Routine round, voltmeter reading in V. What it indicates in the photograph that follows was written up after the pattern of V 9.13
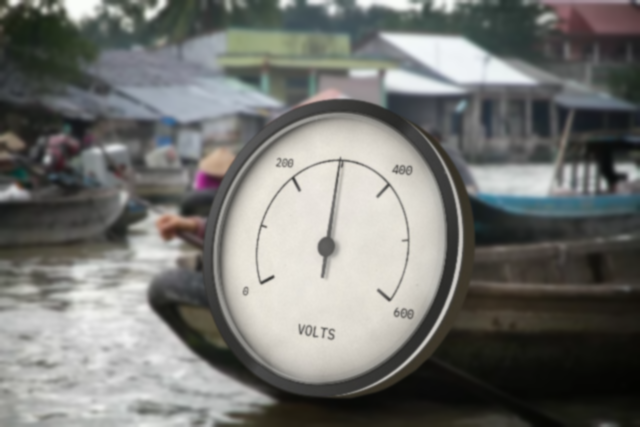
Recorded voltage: V 300
